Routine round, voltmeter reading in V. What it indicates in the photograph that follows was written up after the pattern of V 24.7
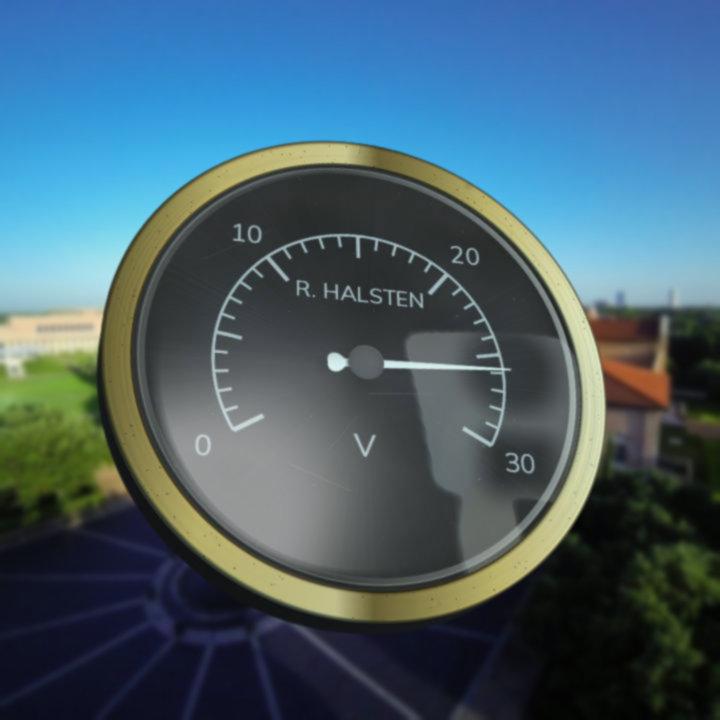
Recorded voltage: V 26
